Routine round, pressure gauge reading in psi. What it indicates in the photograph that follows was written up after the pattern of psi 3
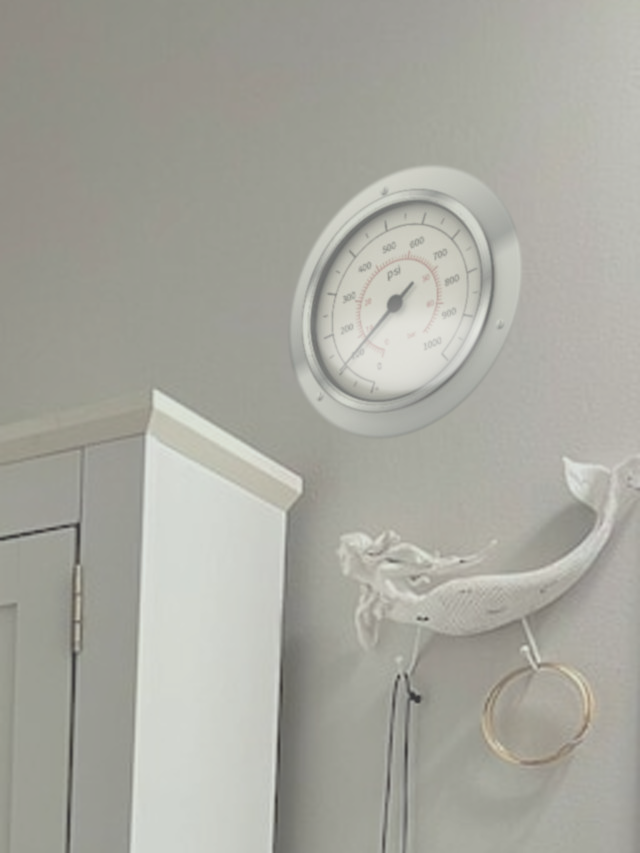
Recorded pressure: psi 100
